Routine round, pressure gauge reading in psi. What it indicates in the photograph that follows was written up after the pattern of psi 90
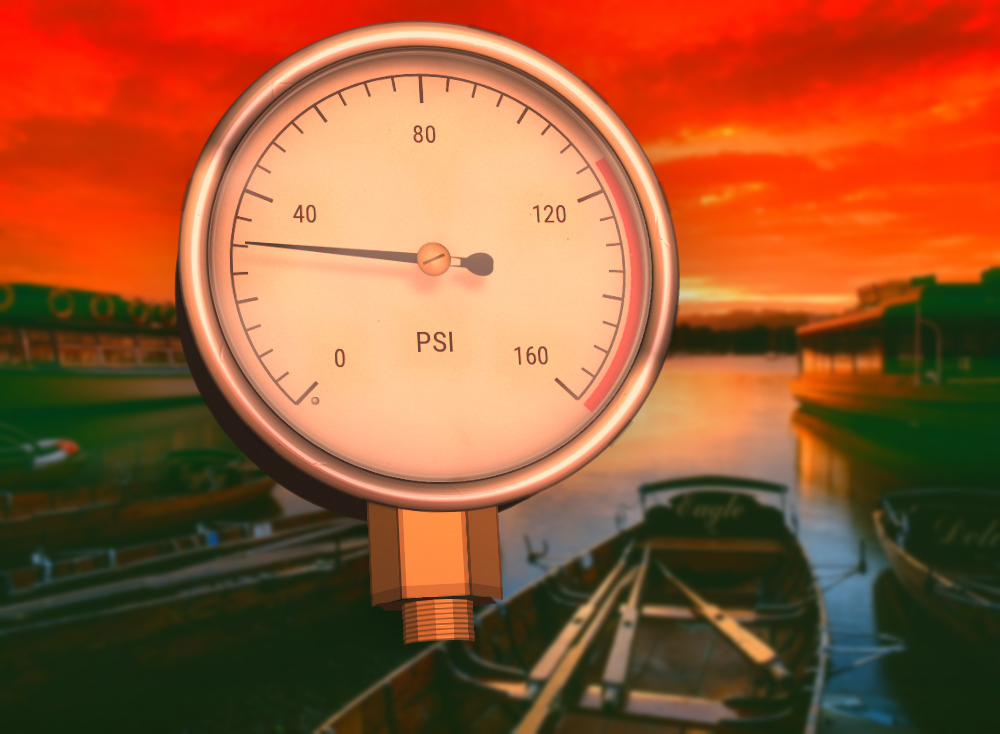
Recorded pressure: psi 30
